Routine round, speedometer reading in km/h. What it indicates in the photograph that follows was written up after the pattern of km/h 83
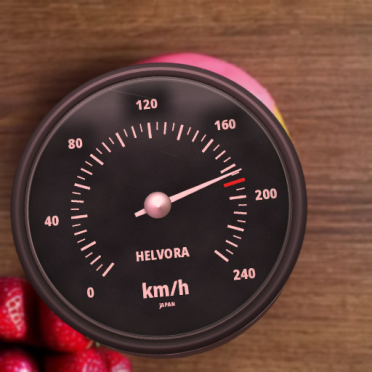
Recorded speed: km/h 185
